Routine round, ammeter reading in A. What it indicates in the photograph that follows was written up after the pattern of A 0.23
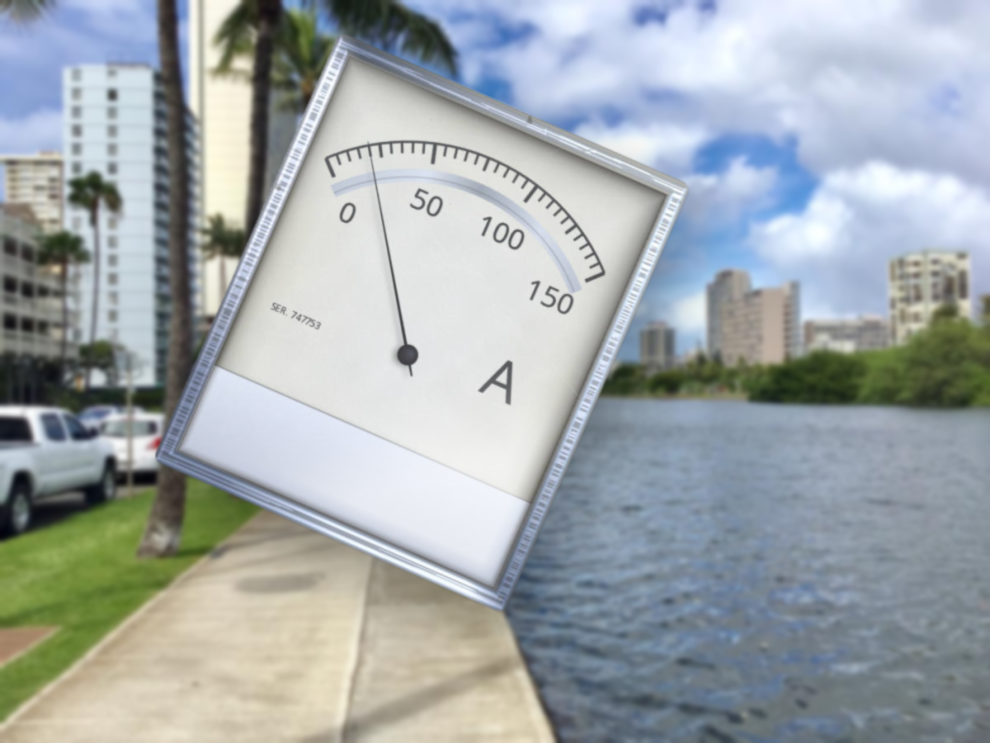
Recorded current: A 20
